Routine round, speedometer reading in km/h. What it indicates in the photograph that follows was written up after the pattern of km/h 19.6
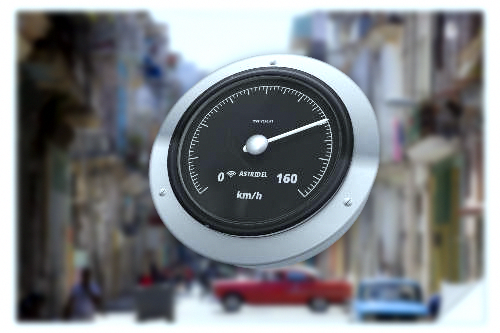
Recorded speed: km/h 120
